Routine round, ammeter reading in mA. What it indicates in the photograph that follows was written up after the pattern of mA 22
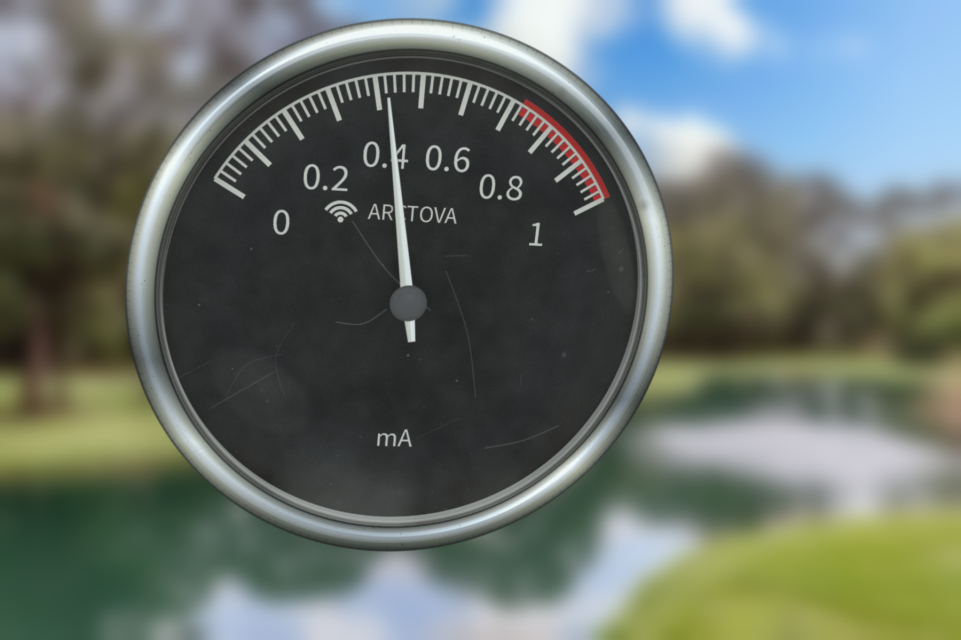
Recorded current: mA 0.42
